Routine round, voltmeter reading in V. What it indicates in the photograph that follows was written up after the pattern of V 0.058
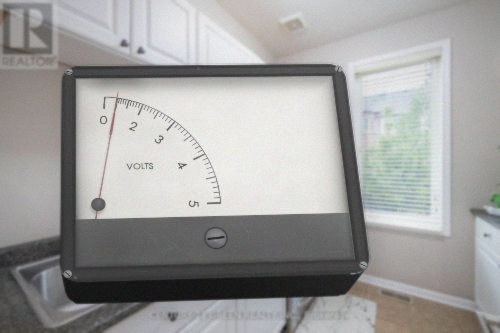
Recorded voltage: V 1
